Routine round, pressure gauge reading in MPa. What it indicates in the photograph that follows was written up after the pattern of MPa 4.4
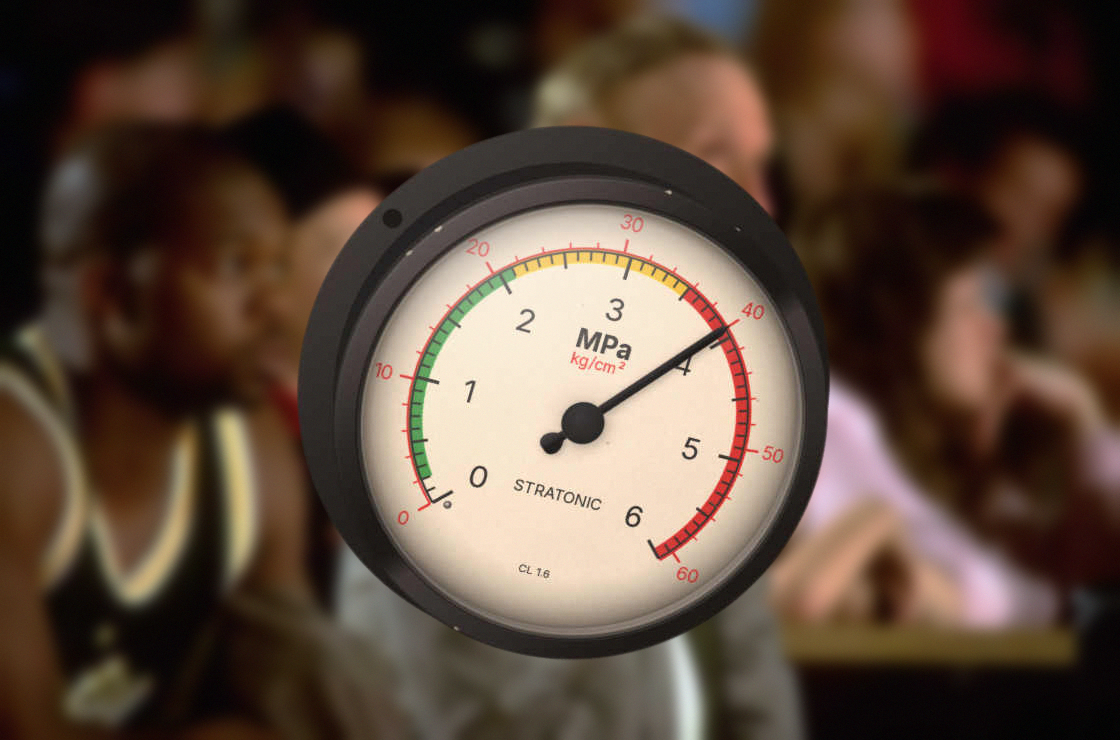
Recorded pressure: MPa 3.9
